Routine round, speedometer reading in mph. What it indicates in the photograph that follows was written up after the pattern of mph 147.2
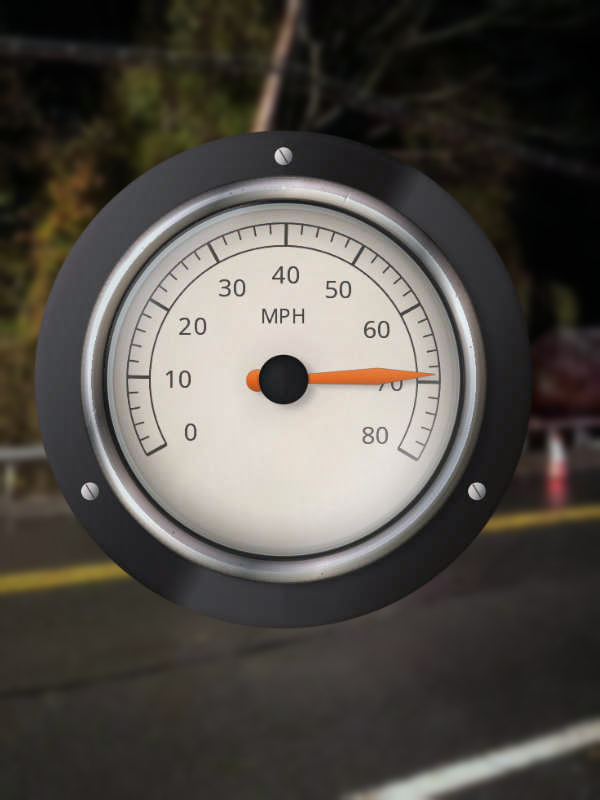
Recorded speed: mph 69
